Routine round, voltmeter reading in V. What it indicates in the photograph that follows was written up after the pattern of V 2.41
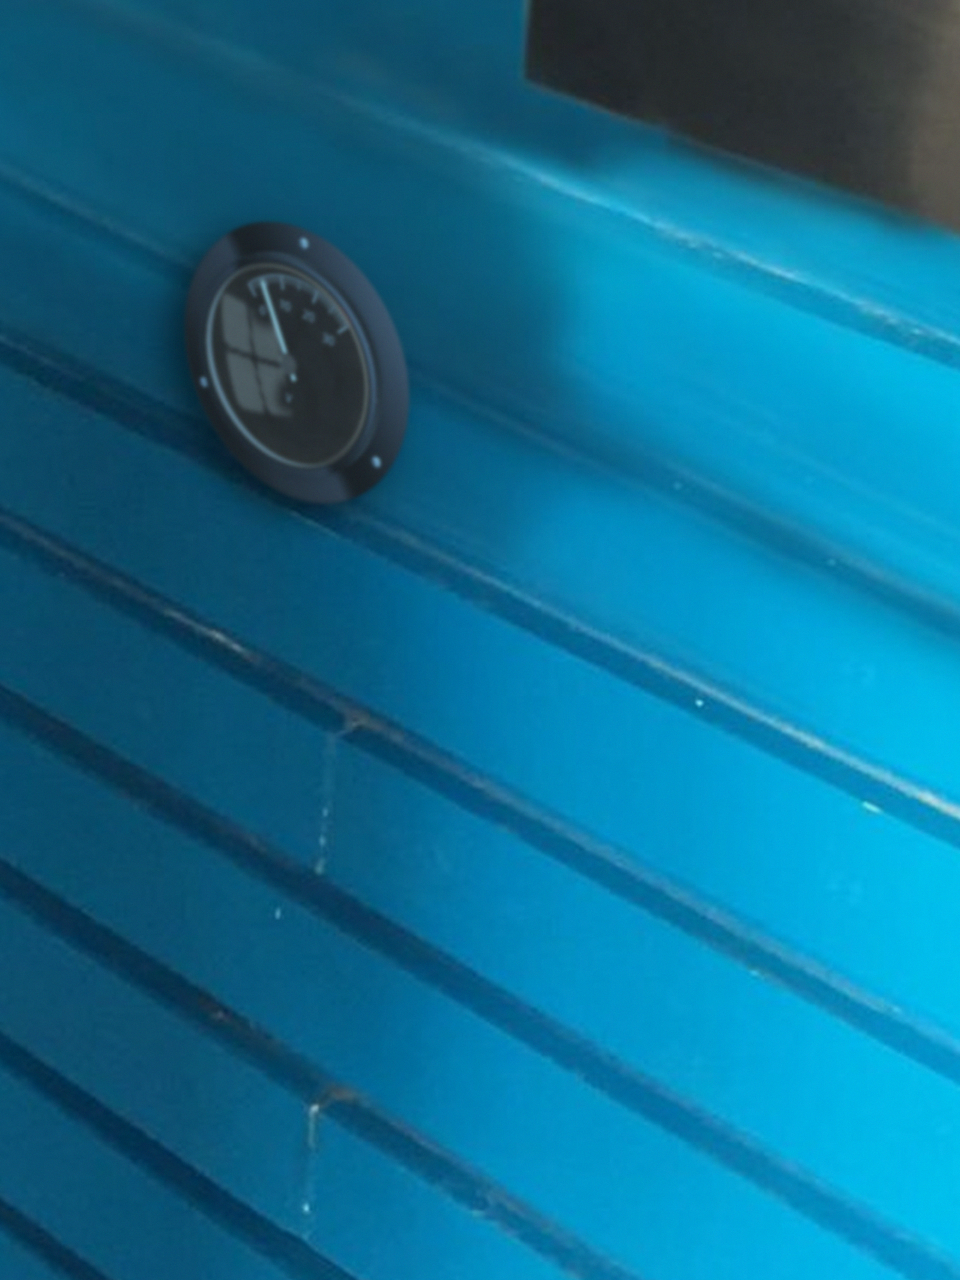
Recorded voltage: V 5
